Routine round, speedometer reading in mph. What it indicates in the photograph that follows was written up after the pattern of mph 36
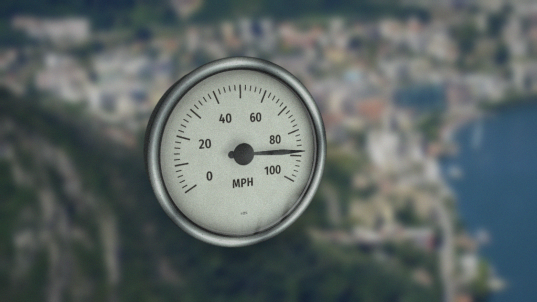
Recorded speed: mph 88
